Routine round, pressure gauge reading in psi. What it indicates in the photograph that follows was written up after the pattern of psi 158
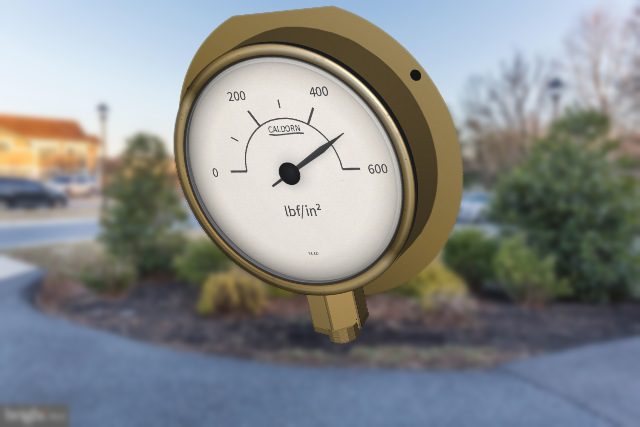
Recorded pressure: psi 500
